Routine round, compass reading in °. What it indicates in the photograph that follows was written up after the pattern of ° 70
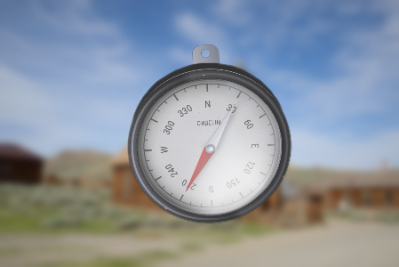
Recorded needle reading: ° 210
